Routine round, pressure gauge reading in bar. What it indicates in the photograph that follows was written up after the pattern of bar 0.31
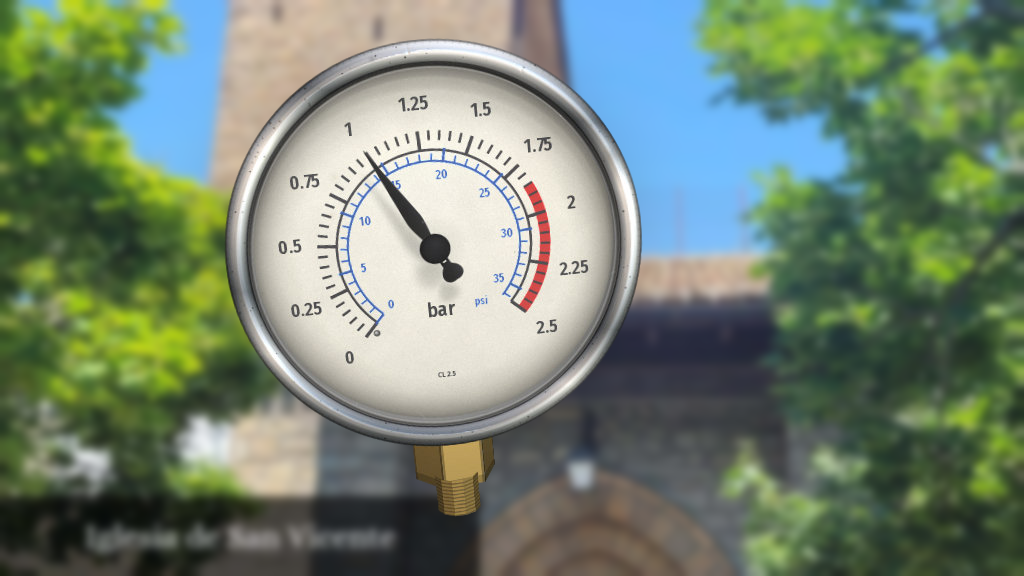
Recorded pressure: bar 1
